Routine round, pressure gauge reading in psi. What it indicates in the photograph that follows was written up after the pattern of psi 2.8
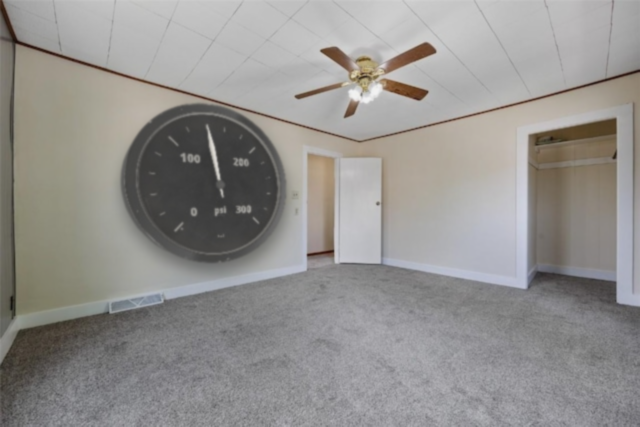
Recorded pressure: psi 140
